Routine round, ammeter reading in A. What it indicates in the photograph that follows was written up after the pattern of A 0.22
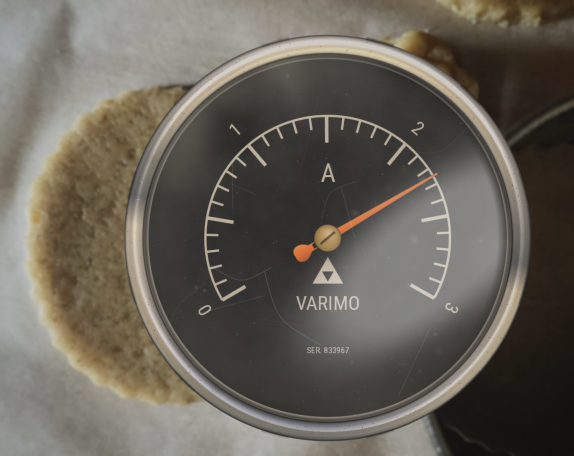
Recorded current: A 2.25
